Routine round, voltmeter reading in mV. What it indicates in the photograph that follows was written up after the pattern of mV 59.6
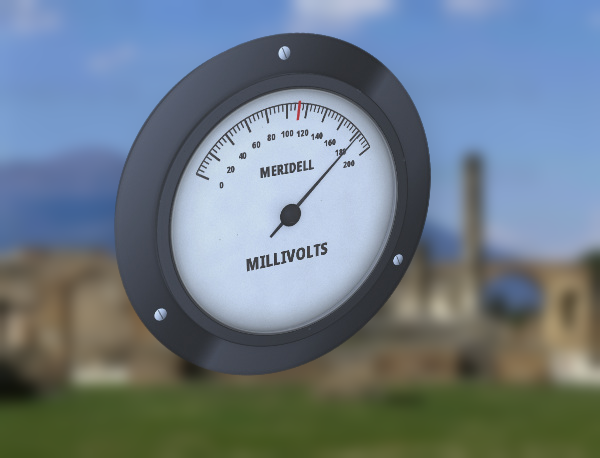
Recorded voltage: mV 180
